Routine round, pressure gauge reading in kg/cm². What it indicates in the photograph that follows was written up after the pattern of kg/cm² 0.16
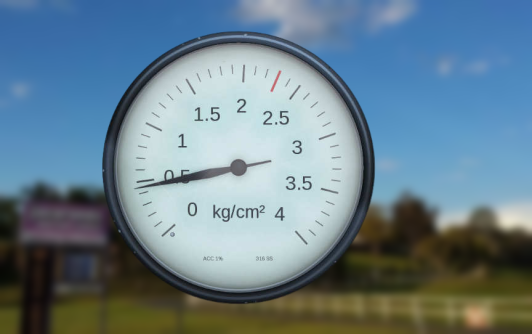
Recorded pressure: kg/cm² 0.45
